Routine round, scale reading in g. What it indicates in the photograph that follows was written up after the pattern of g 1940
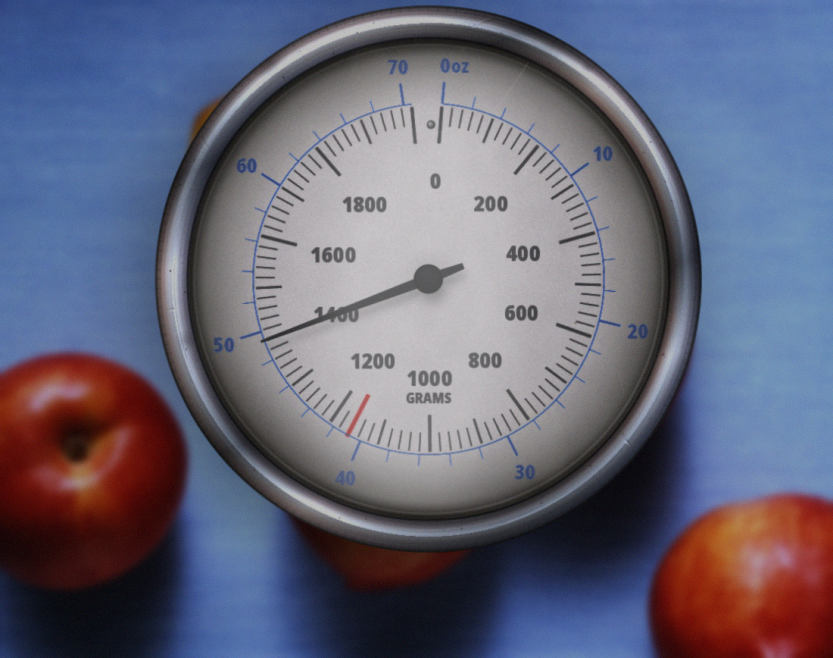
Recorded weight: g 1400
